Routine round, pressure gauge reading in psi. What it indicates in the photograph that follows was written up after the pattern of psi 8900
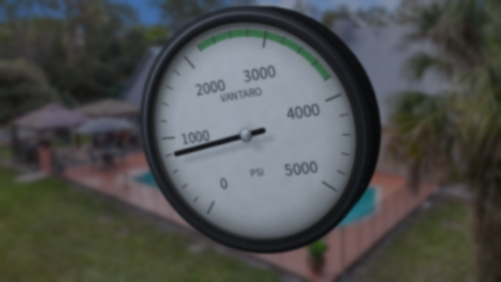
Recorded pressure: psi 800
